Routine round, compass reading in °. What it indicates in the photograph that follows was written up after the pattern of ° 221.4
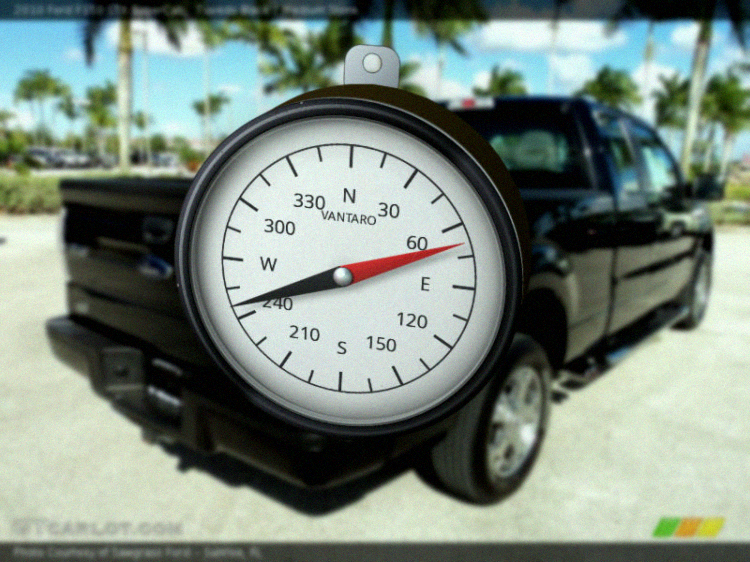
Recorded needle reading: ° 67.5
